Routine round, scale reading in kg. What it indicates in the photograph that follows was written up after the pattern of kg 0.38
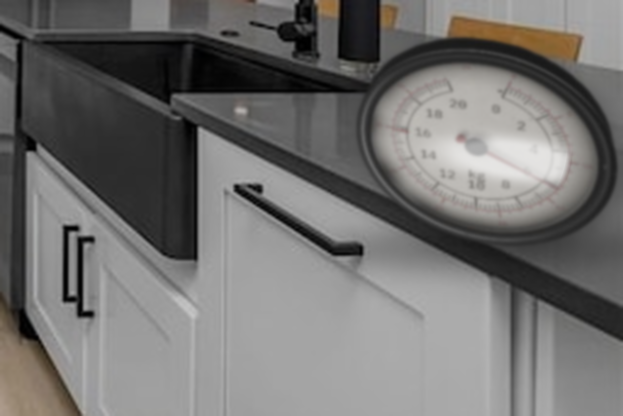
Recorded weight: kg 6
